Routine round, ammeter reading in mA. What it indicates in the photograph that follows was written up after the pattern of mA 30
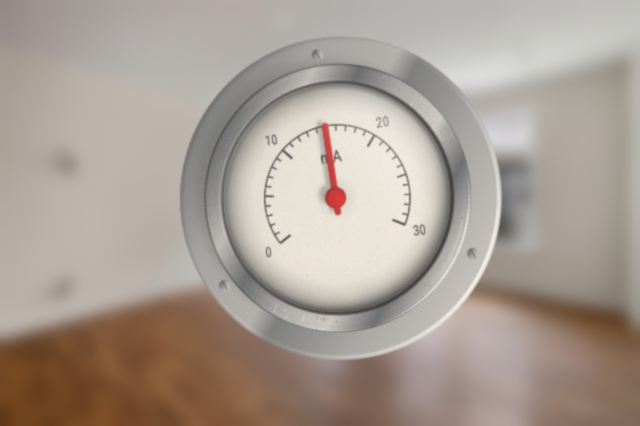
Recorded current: mA 15
